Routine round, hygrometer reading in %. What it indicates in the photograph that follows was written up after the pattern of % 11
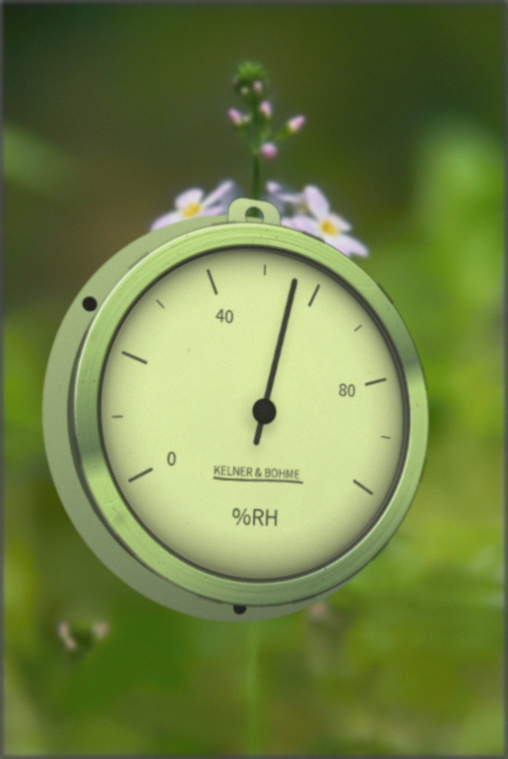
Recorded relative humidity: % 55
